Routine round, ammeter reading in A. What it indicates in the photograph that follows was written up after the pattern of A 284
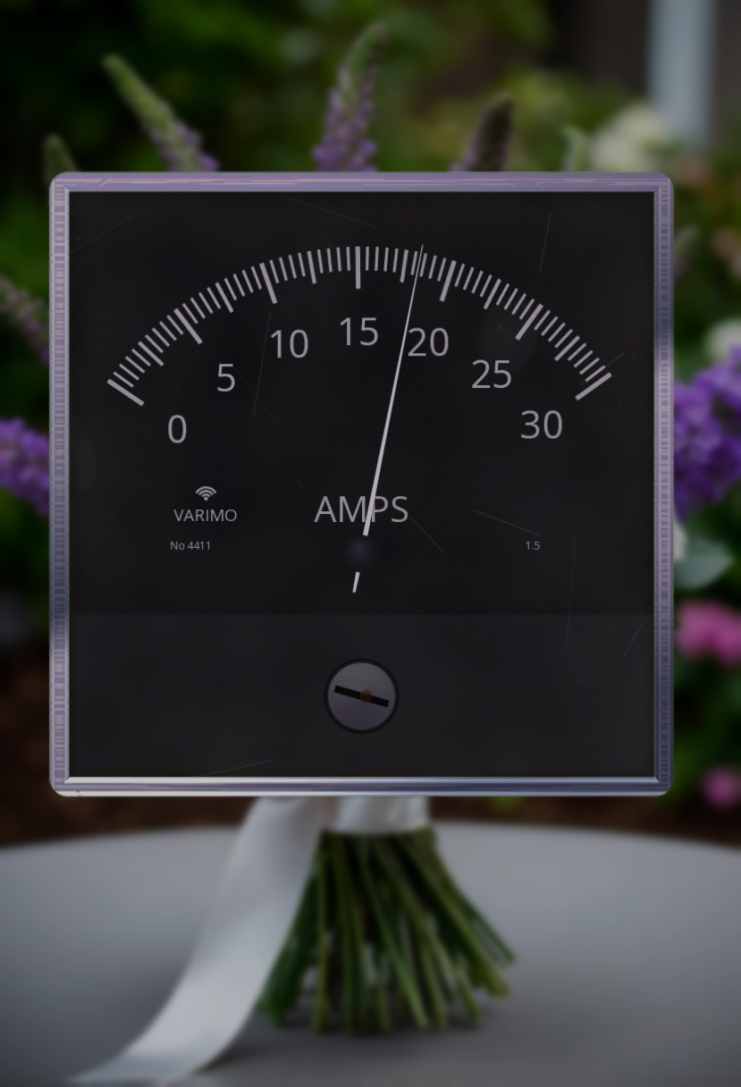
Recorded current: A 18.25
